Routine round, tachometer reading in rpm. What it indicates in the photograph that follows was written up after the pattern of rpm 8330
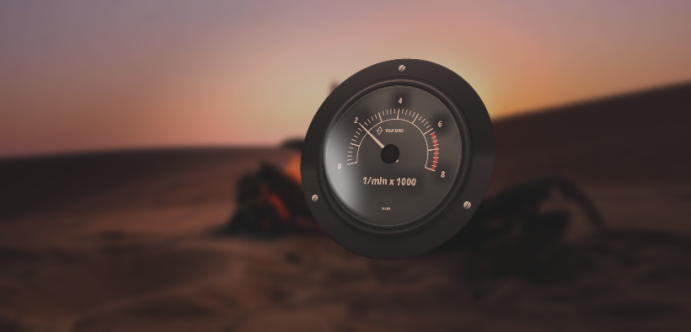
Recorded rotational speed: rpm 2000
